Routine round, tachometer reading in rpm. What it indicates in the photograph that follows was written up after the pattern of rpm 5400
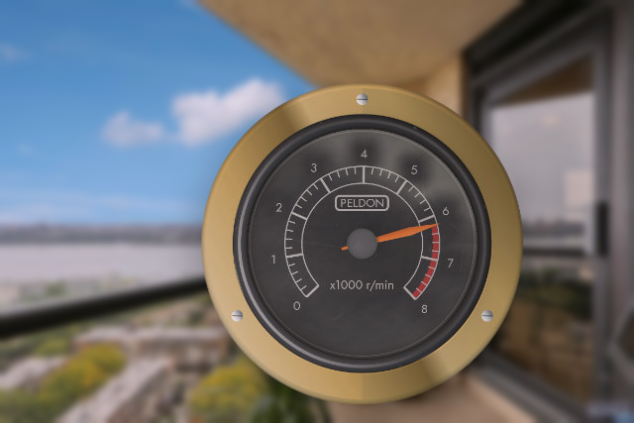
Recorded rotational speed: rpm 6200
